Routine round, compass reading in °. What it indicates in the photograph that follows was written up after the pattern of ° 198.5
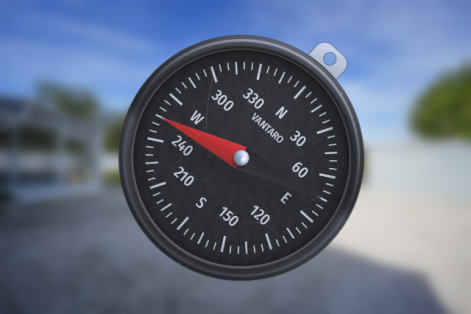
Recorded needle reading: ° 255
